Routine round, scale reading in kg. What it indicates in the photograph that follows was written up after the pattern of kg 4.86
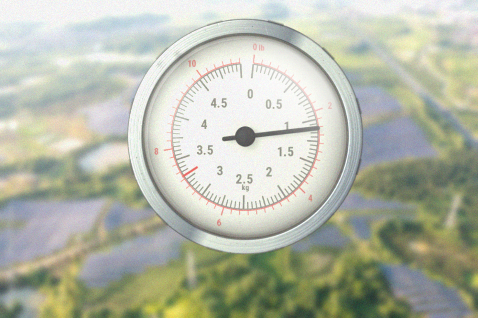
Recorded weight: kg 1.1
